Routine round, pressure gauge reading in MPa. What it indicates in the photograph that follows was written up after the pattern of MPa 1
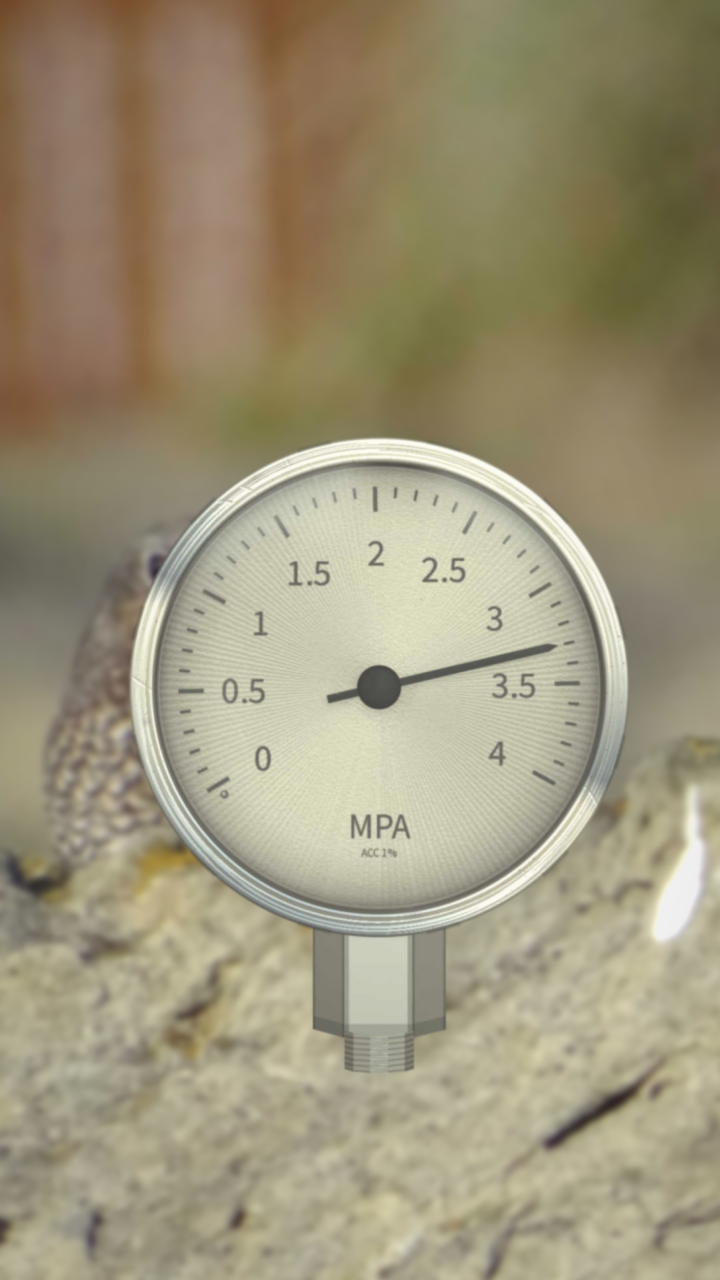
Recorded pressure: MPa 3.3
